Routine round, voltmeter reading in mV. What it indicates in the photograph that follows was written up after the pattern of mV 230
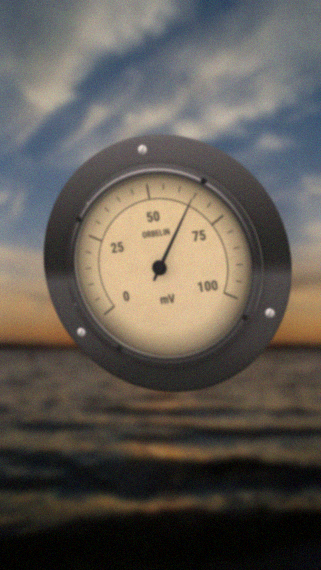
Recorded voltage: mV 65
